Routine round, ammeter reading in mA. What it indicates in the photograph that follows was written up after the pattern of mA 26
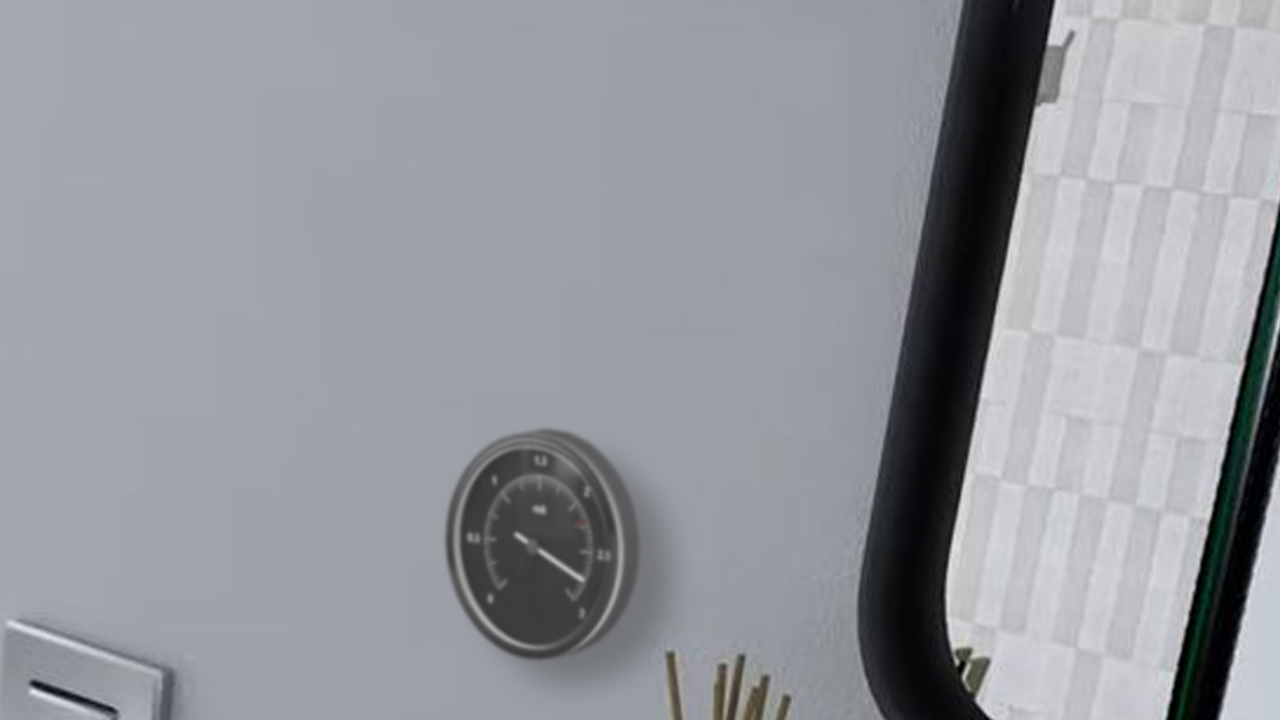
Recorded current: mA 2.75
